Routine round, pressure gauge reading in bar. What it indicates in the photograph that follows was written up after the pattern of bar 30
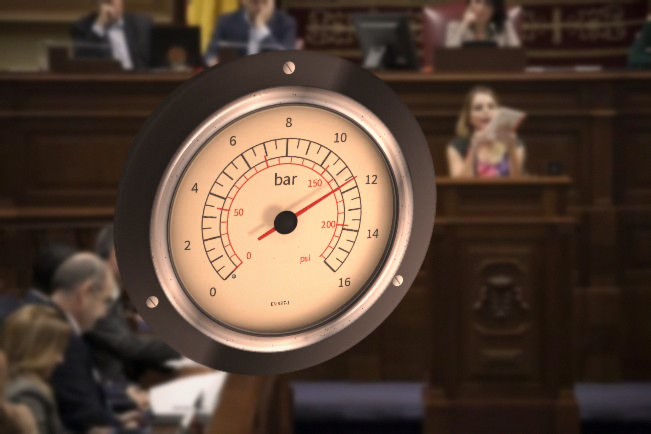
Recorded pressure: bar 11.5
